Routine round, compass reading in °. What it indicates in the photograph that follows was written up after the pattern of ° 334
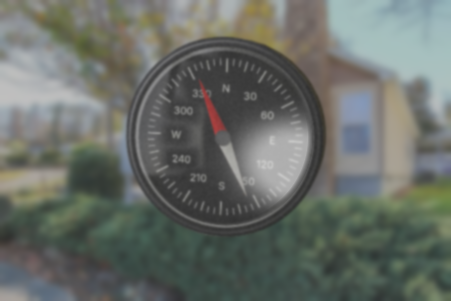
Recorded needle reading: ° 335
